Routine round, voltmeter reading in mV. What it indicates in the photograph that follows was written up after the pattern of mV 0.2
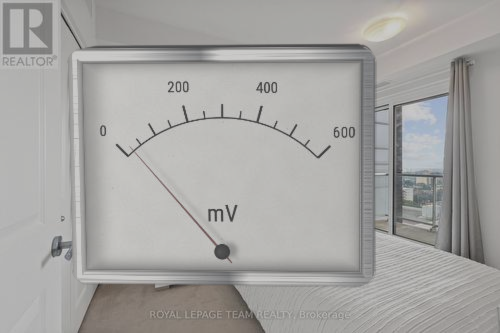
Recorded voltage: mV 25
